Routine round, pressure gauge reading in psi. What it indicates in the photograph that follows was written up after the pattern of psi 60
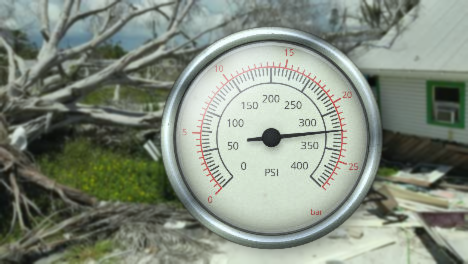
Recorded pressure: psi 325
